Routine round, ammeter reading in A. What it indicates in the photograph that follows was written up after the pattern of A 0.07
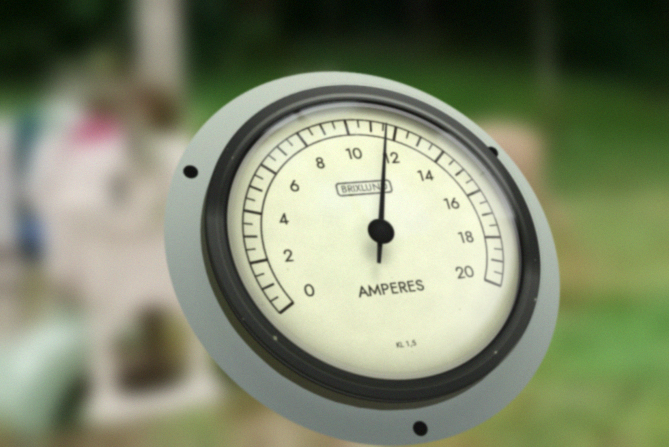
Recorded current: A 11.5
